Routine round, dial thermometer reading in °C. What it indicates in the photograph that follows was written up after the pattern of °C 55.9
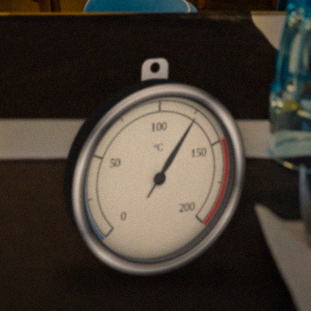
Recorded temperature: °C 125
